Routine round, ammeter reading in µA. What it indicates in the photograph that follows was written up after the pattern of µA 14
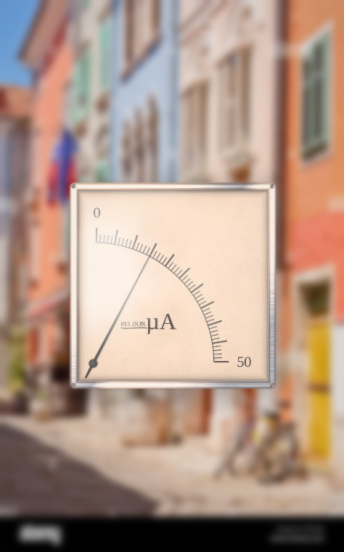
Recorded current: µA 15
